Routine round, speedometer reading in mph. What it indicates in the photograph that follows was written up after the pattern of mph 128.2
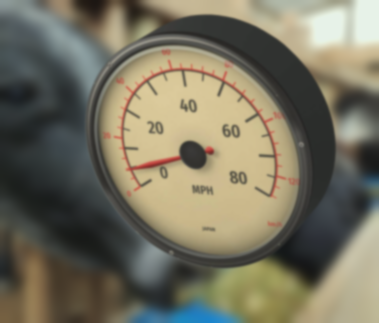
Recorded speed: mph 5
